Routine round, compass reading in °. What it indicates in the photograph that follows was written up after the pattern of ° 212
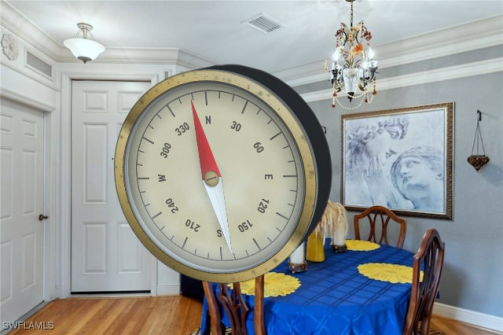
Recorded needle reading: ° 350
